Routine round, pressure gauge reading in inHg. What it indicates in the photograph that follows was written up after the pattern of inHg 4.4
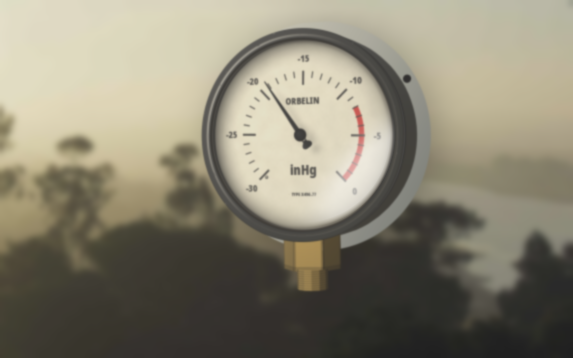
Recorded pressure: inHg -19
